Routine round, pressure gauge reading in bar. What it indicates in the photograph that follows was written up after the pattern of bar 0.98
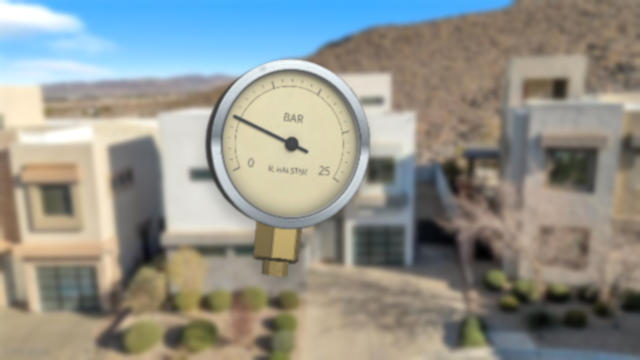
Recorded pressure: bar 5
